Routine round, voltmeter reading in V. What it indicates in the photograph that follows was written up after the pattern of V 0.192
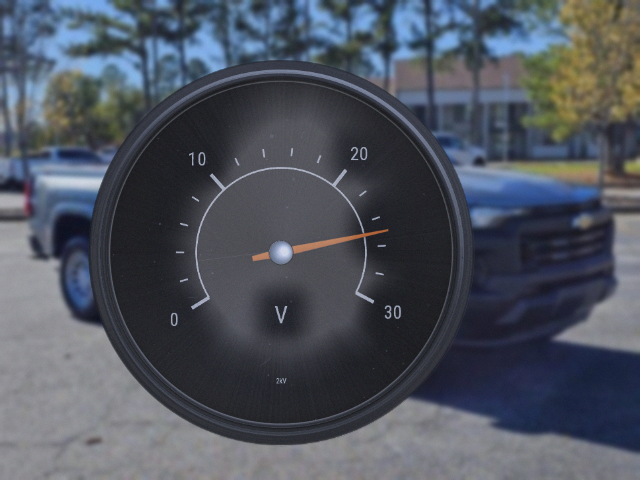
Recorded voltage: V 25
